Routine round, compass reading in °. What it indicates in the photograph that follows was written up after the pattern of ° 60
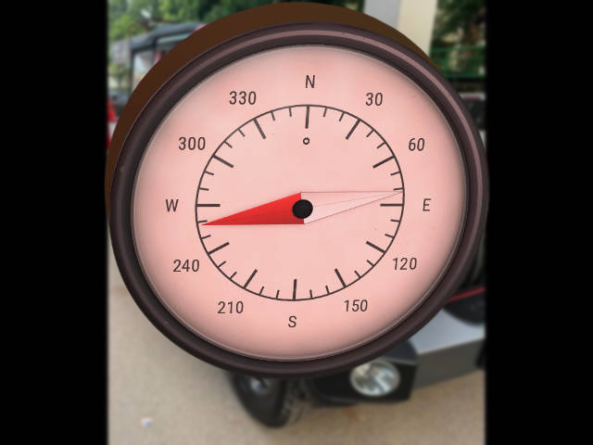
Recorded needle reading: ° 260
